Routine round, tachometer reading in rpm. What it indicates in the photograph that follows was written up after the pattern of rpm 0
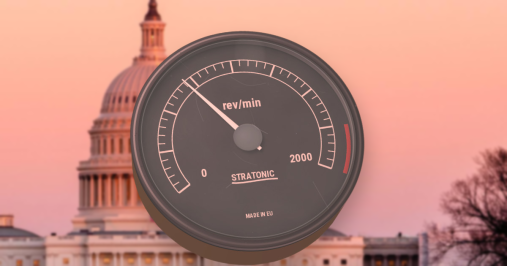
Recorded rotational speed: rpm 700
